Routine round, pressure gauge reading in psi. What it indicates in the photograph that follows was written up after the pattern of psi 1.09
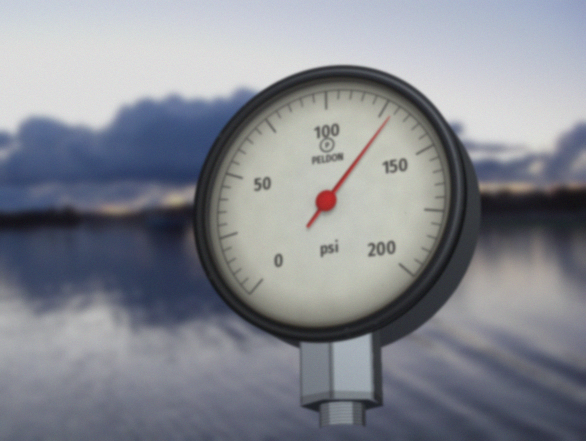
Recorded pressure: psi 130
